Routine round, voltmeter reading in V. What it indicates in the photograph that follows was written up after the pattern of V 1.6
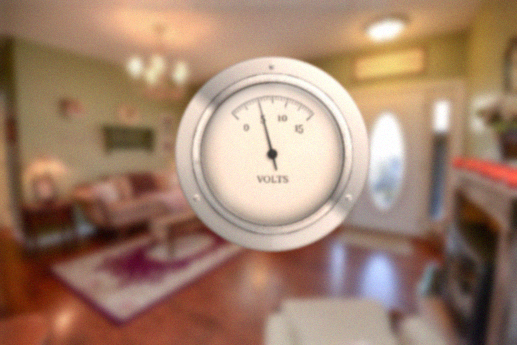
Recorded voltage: V 5
